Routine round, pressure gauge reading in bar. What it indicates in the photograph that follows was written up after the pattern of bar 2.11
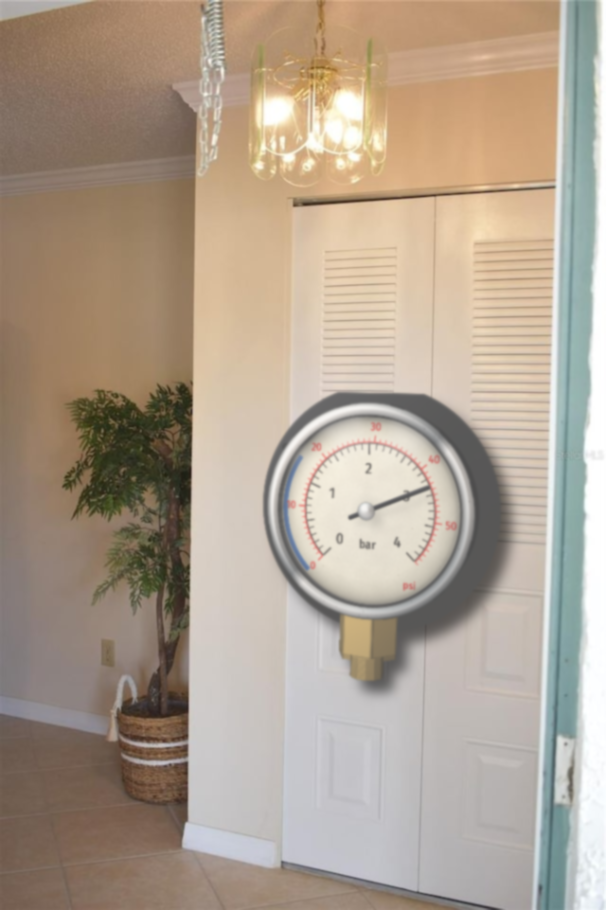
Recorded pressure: bar 3
